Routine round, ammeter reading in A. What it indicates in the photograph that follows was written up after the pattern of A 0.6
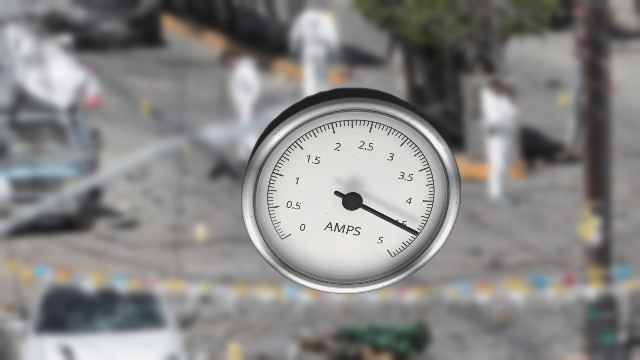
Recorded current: A 4.5
